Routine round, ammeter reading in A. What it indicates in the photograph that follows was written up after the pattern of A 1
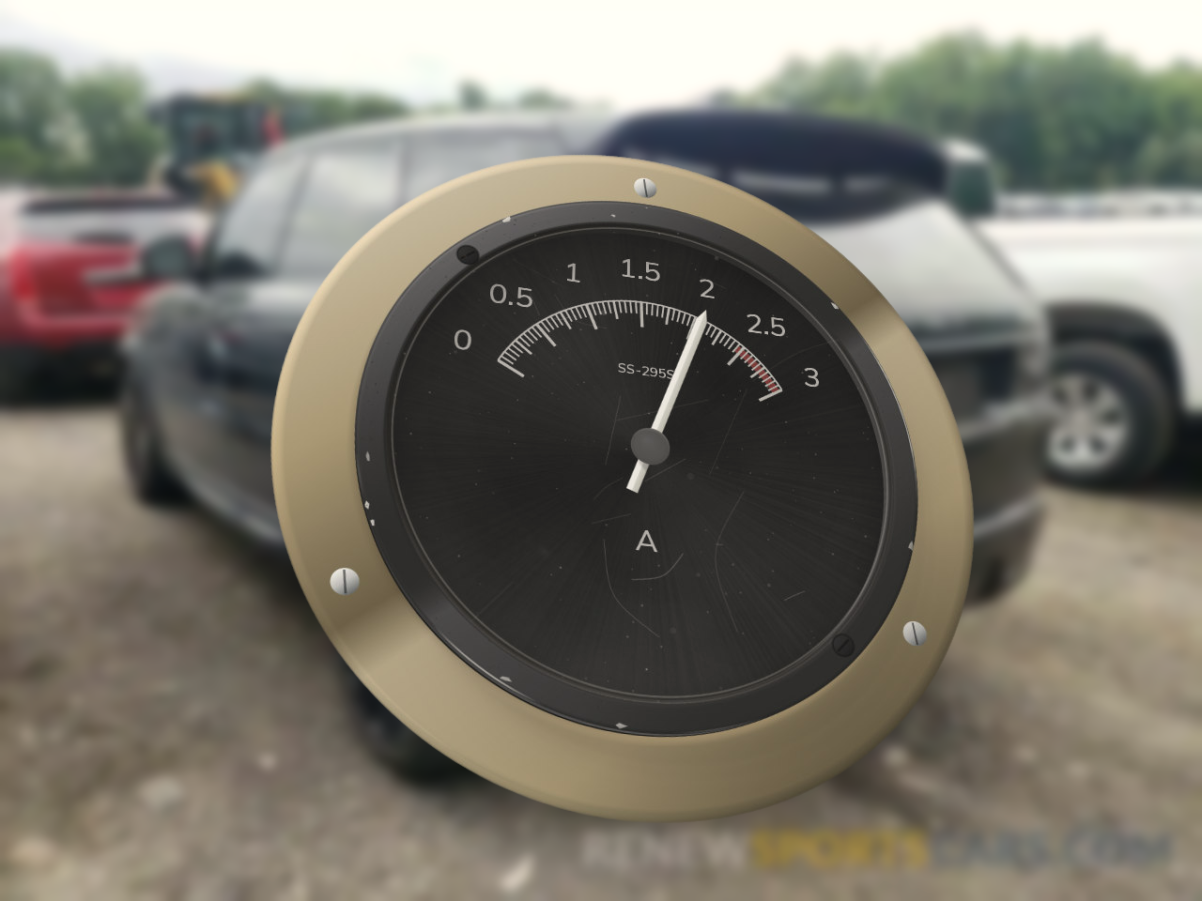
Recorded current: A 2.05
